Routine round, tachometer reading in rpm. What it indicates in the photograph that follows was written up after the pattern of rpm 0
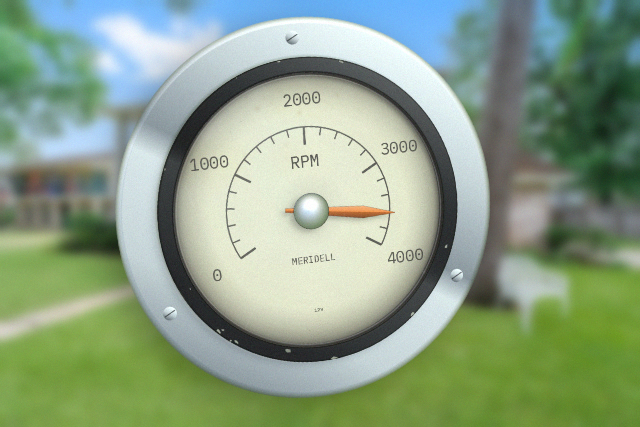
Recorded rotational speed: rpm 3600
